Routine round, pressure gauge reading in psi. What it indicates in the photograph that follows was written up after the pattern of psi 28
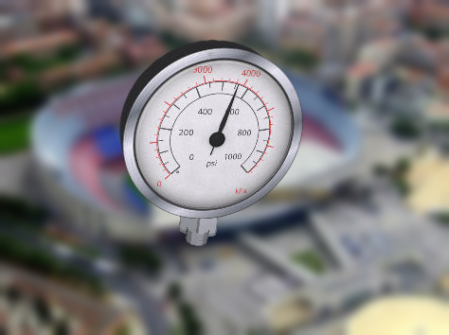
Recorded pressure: psi 550
